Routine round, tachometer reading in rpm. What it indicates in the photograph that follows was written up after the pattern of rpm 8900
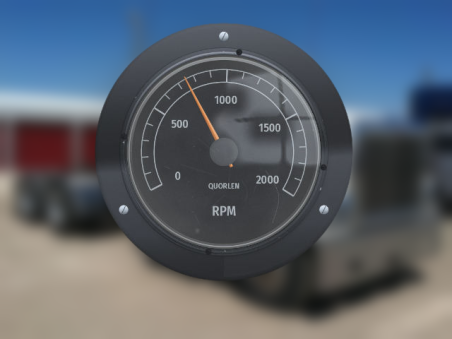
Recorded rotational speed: rpm 750
